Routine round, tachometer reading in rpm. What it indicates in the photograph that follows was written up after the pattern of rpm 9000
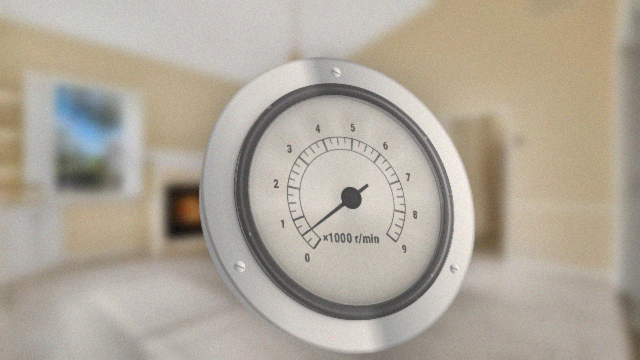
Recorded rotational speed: rpm 500
